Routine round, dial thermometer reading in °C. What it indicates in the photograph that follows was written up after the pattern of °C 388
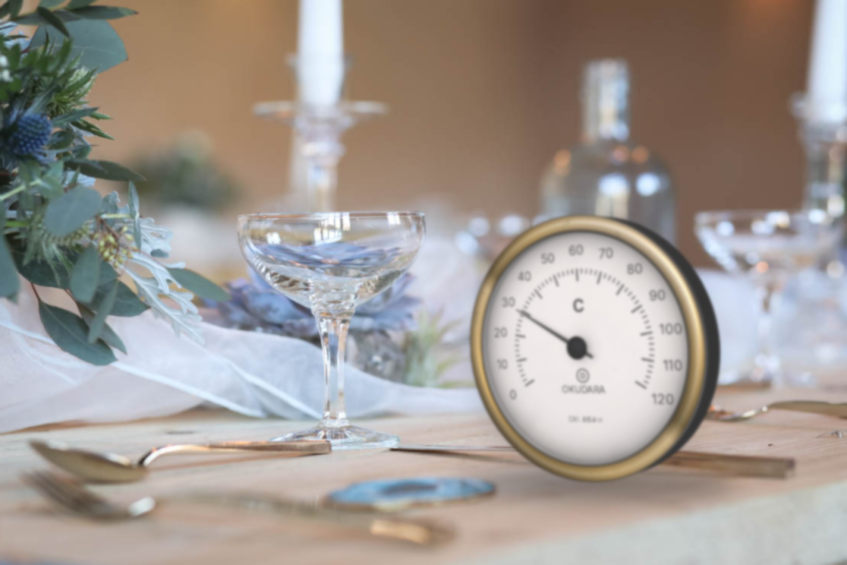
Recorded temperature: °C 30
